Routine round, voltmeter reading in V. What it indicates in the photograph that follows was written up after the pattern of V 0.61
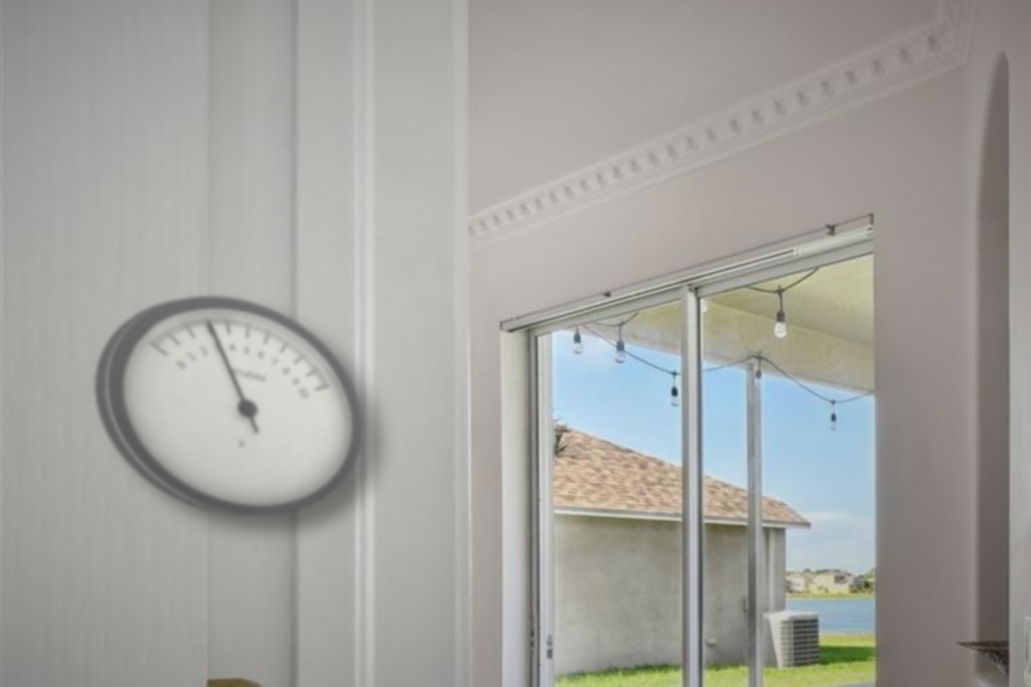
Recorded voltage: V 3
